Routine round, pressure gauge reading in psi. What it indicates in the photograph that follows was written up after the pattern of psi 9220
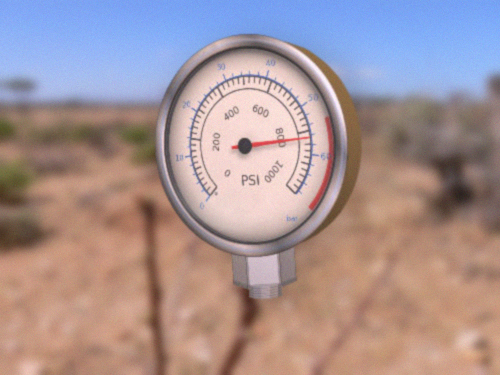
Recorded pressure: psi 820
